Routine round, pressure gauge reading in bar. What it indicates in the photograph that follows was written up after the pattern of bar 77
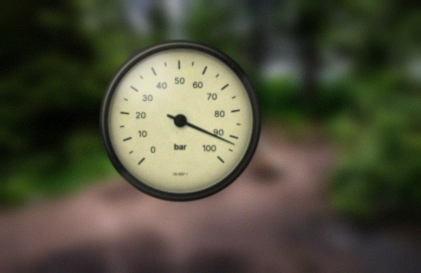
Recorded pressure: bar 92.5
